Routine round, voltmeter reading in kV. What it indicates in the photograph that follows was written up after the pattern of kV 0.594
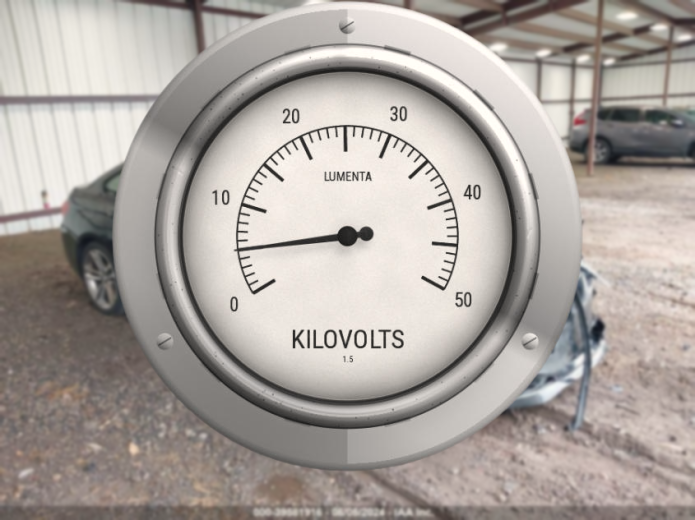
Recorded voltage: kV 5
